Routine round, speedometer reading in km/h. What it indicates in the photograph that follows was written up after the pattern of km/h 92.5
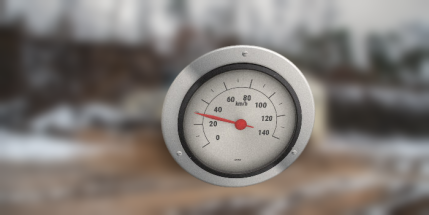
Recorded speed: km/h 30
